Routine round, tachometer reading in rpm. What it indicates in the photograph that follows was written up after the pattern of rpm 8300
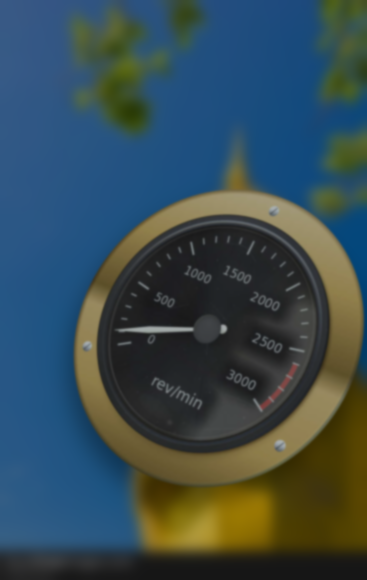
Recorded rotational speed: rpm 100
